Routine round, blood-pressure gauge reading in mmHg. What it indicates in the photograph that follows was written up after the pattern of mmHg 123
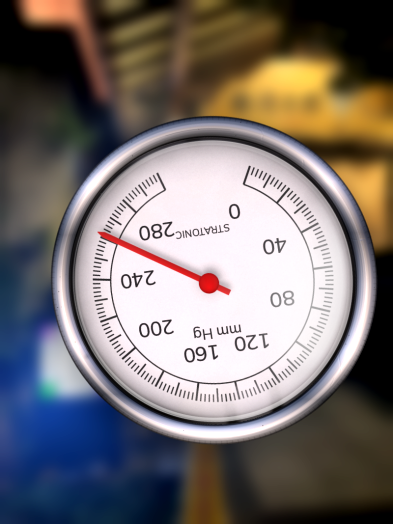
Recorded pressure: mmHg 262
